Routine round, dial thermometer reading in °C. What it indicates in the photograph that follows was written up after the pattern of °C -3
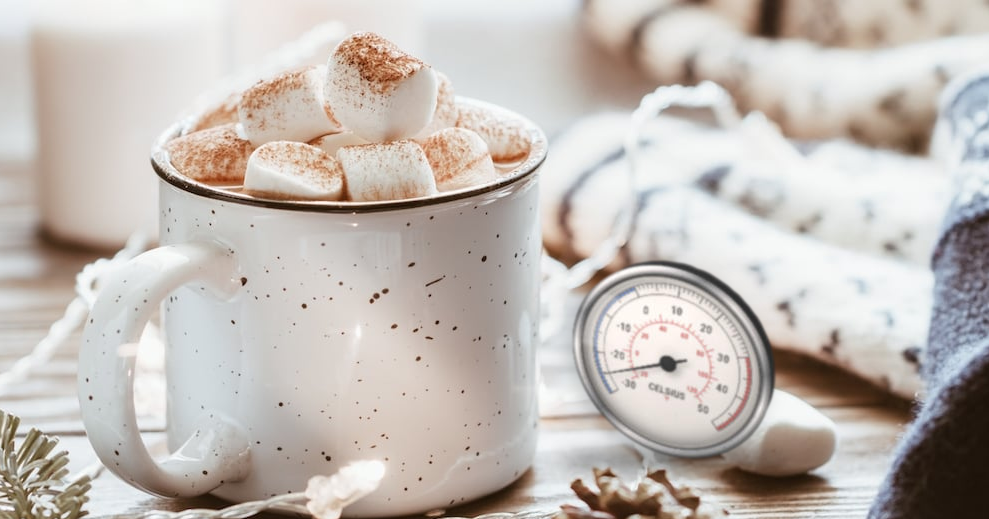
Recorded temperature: °C -25
